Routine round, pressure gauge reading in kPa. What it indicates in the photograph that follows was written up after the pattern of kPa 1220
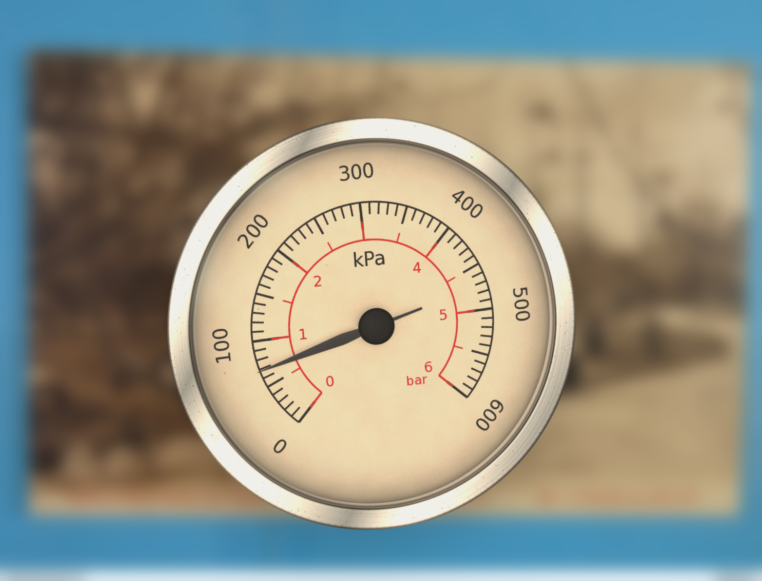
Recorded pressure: kPa 70
